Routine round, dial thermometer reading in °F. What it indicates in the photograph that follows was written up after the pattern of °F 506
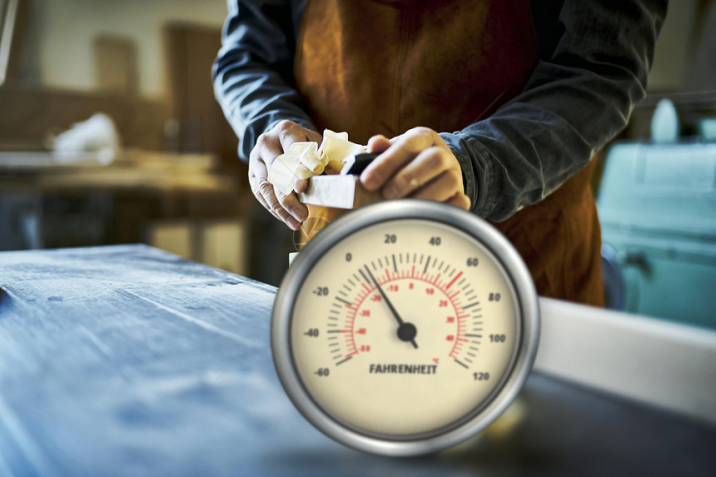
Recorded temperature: °F 4
